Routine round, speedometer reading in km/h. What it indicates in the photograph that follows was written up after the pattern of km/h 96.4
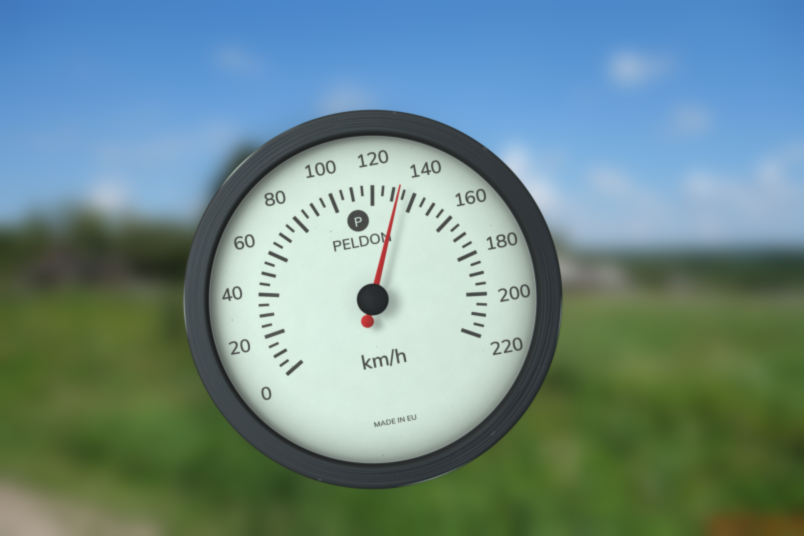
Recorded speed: km/h 132.5
